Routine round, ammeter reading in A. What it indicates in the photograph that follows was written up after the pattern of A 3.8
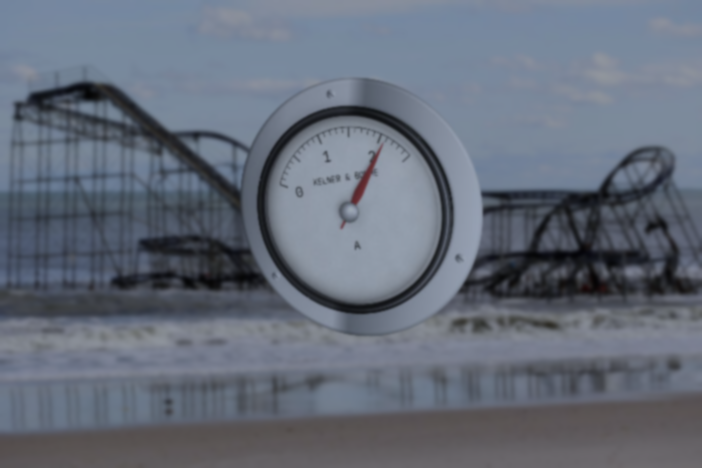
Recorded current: A 2.1
